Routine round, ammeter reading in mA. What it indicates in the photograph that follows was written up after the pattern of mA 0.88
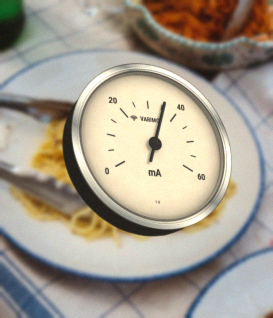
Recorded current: mA 35
